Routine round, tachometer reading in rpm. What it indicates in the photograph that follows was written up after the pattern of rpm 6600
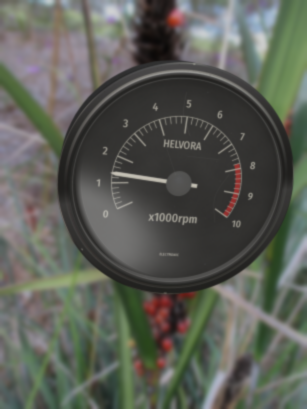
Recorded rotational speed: rpm 1400
